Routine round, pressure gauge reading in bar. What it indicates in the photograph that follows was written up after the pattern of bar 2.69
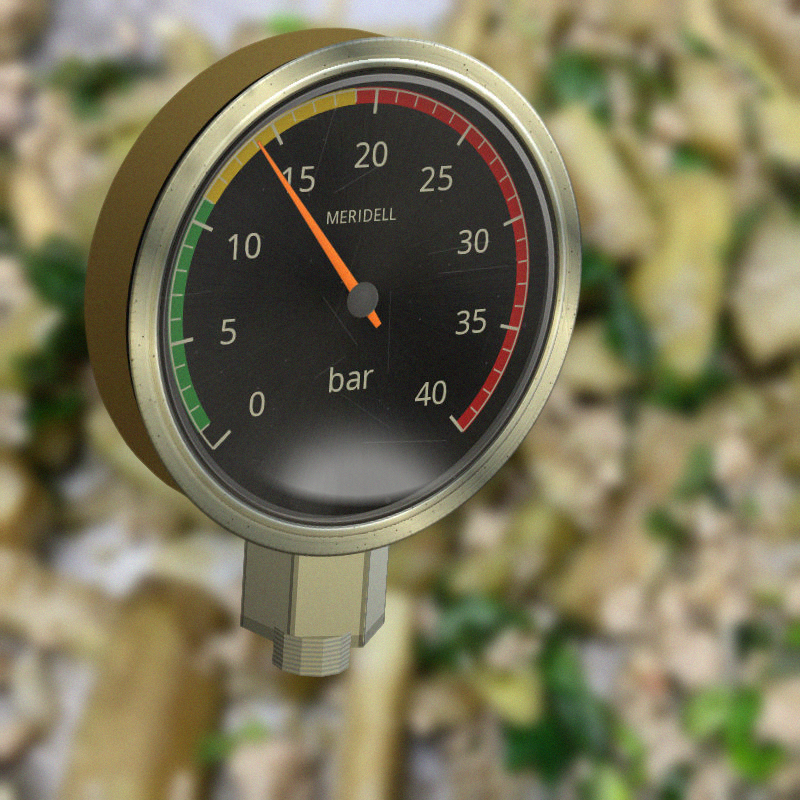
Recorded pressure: bar 14
